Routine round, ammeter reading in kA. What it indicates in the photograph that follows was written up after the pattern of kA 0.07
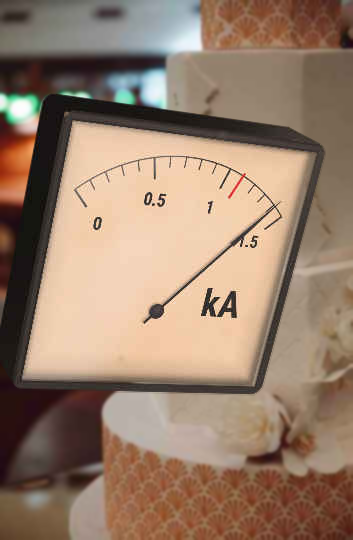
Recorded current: kA 1.4
